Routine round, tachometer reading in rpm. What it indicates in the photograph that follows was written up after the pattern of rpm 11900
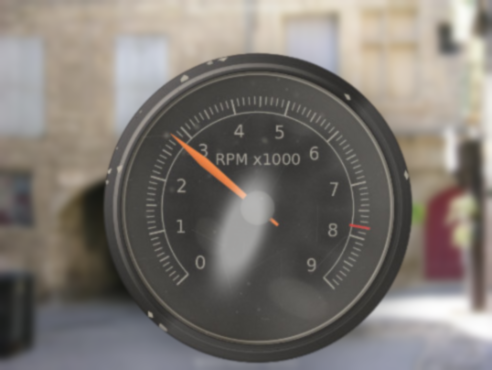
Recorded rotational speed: rpm 2800
